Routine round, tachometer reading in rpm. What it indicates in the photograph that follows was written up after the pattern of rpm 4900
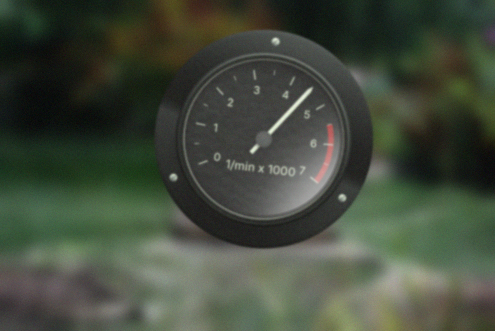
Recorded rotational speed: rpm 4500
